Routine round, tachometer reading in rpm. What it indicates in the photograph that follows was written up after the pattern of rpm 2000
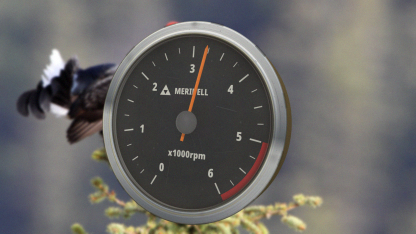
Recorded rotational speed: rpm 3250
